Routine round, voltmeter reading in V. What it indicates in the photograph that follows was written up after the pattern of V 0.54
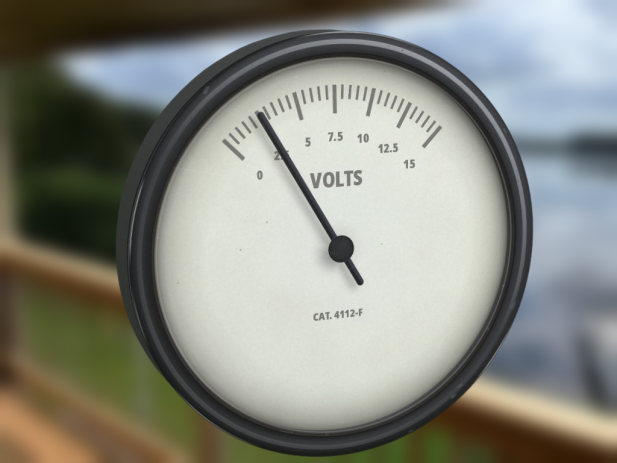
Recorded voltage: V 2.5
